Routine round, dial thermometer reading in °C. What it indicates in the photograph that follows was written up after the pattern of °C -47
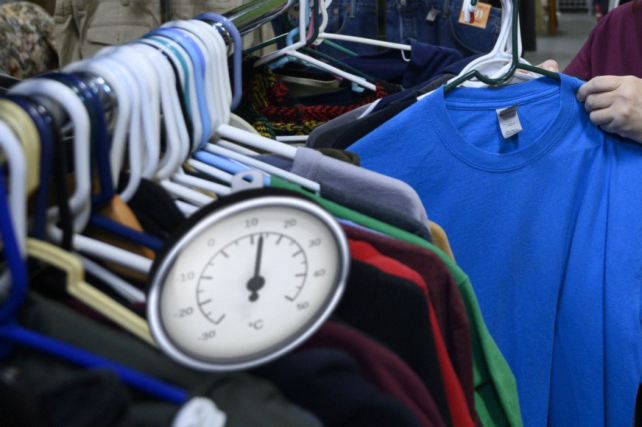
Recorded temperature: °C 12.5
